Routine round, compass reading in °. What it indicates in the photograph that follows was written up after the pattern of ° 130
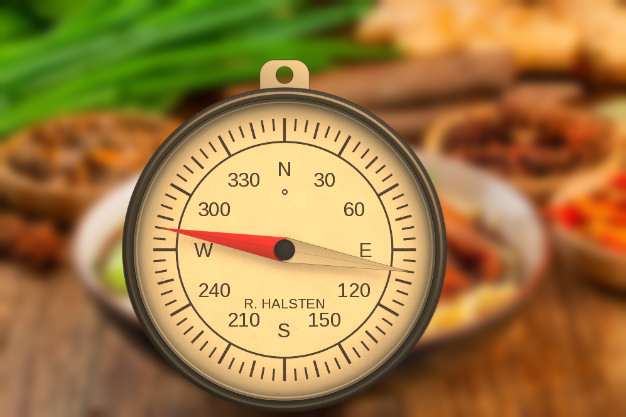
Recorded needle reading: ° 280
